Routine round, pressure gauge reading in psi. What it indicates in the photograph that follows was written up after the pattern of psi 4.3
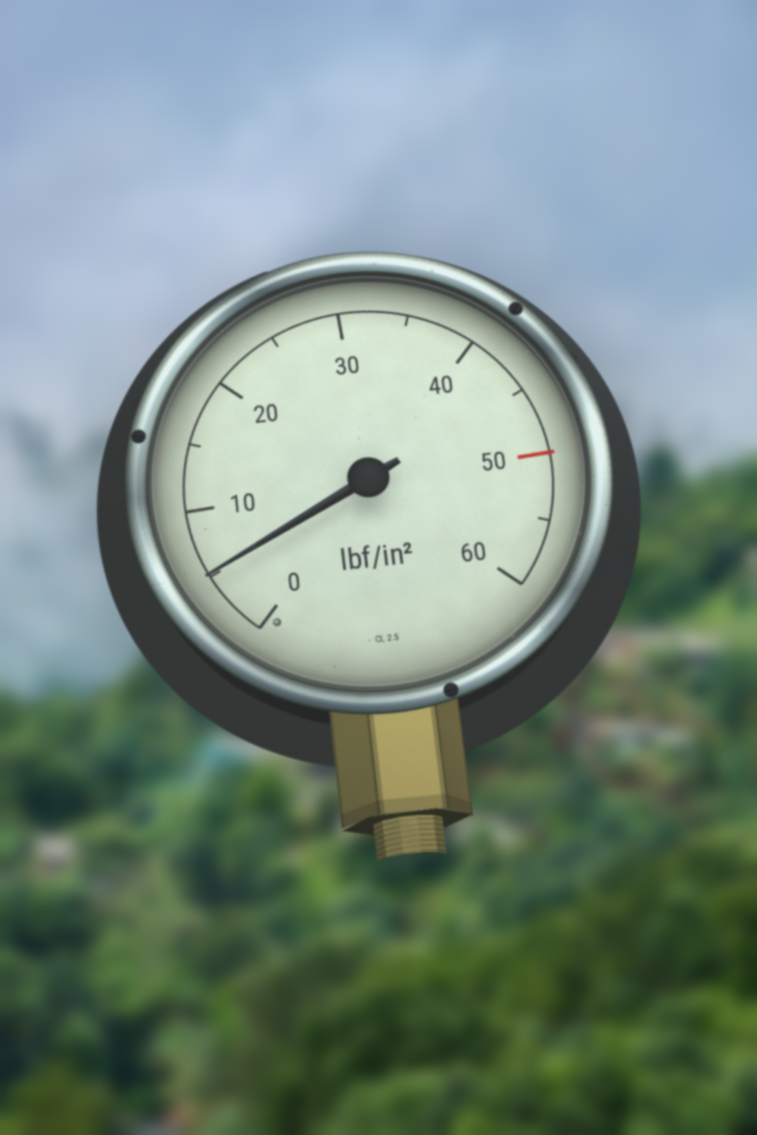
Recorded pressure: psi 5
